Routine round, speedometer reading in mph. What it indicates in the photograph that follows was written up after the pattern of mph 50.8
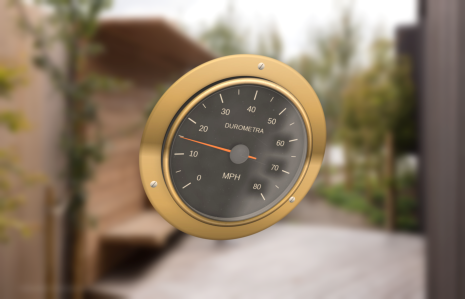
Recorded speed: mph 15
